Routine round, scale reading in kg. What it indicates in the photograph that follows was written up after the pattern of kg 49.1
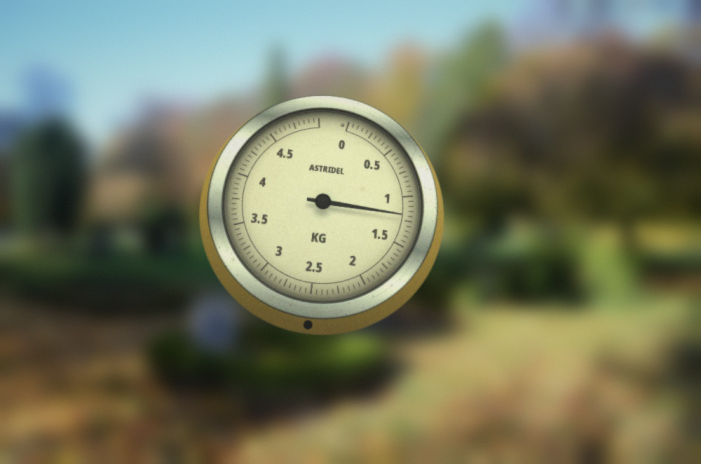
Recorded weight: kg 1.2
